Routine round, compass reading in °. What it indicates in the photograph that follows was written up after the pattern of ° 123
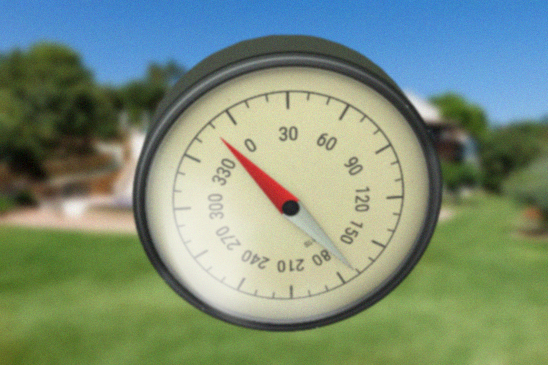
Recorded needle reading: ° 350
